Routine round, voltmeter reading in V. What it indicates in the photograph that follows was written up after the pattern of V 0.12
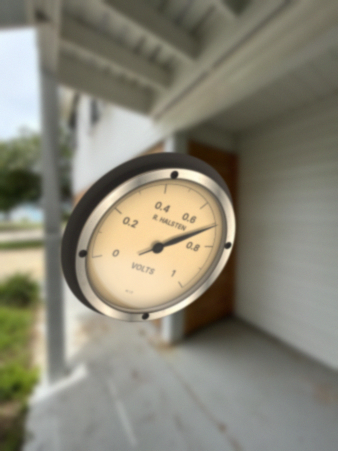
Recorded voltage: V 0.7
